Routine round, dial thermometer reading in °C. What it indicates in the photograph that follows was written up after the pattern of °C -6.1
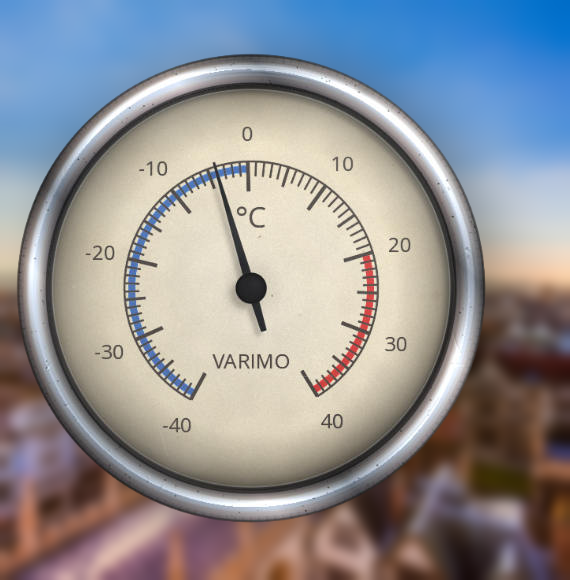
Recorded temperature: °C -4
